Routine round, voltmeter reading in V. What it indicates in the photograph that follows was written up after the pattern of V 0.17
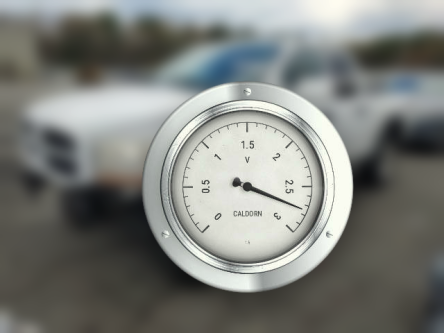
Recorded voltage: V 2.75
